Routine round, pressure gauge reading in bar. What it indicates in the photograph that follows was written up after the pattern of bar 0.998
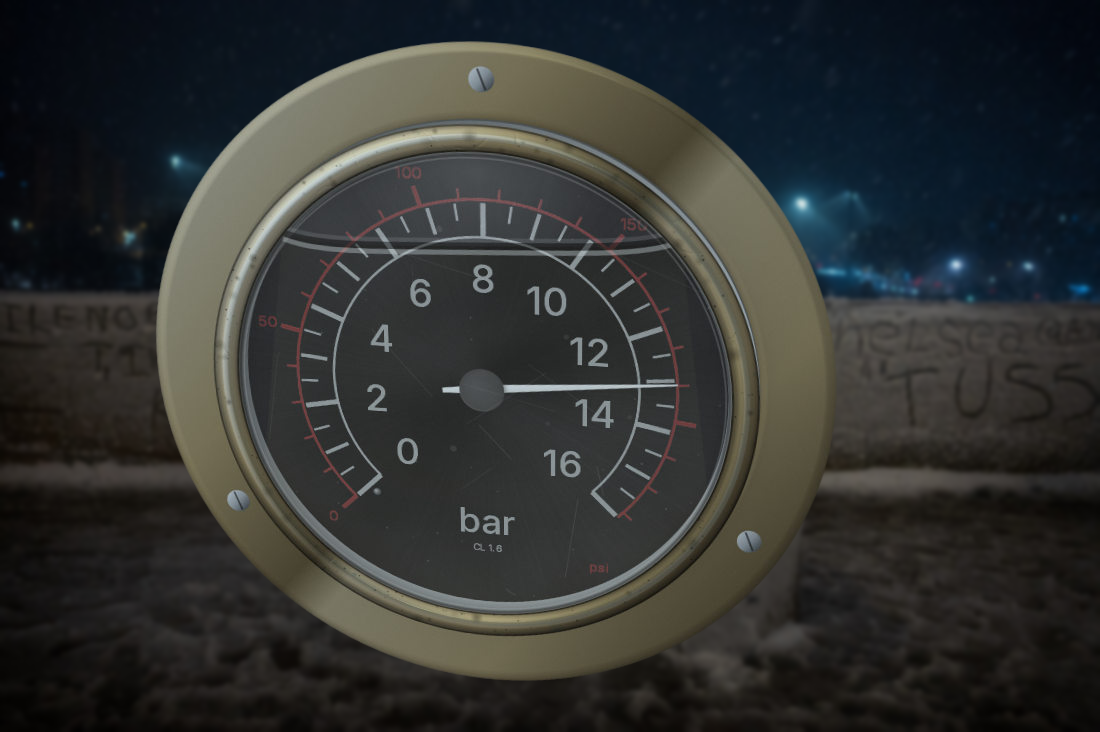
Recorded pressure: bar 13
